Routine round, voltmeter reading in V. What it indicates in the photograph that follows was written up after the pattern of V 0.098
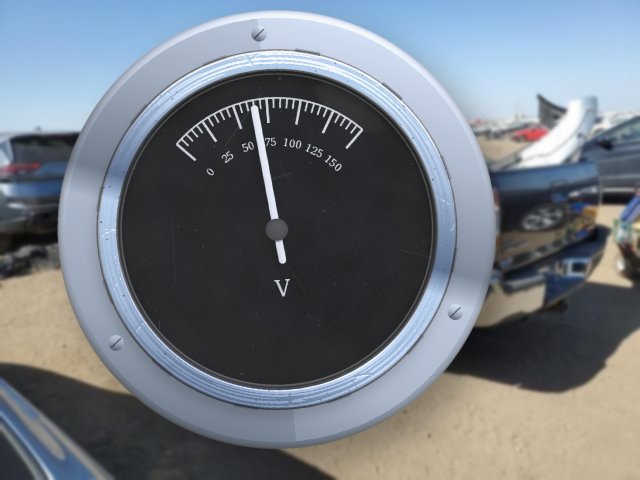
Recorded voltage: V 65
